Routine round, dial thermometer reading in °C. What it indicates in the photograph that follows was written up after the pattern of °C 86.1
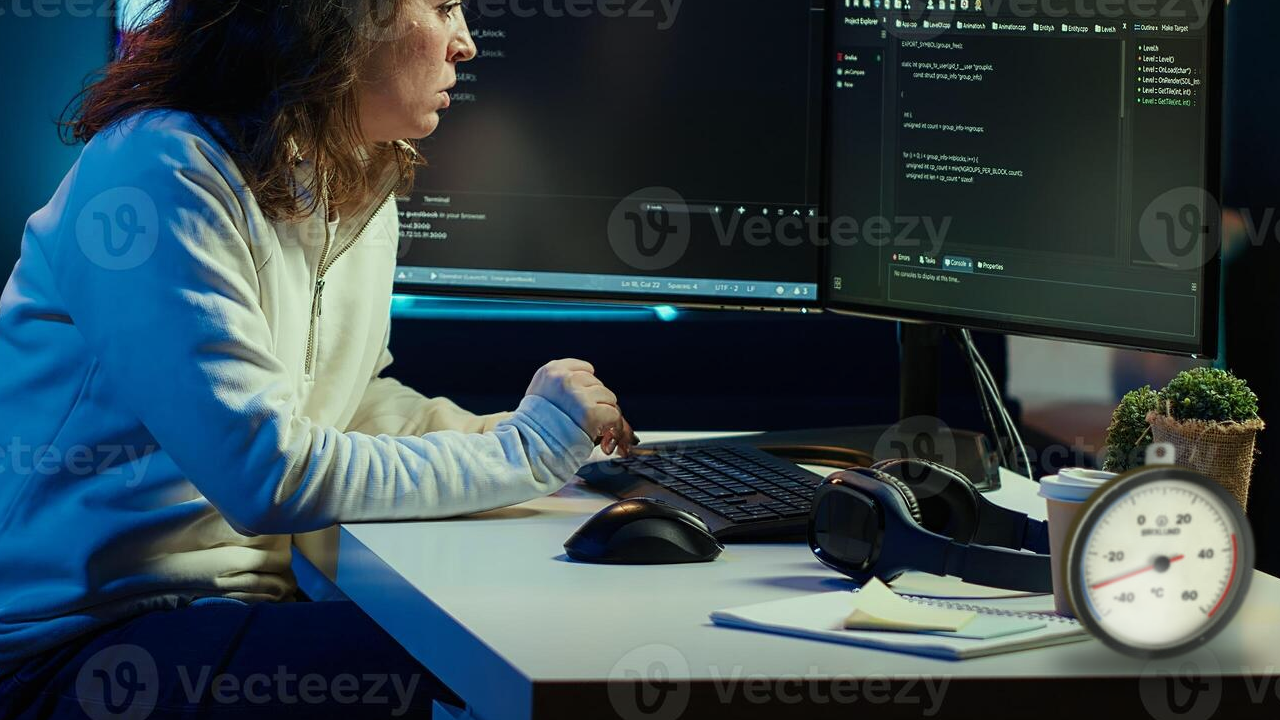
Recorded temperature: °C -30
